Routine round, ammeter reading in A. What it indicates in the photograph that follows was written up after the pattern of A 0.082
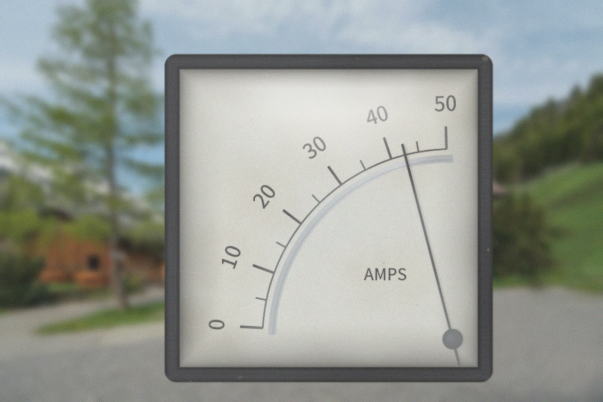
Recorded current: A 42.5
